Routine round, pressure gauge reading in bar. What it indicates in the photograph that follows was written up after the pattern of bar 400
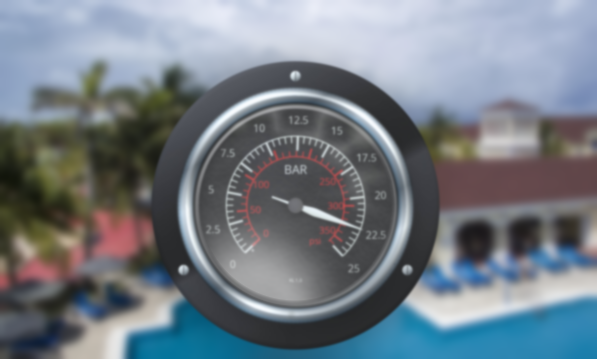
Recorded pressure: bar 22.5
